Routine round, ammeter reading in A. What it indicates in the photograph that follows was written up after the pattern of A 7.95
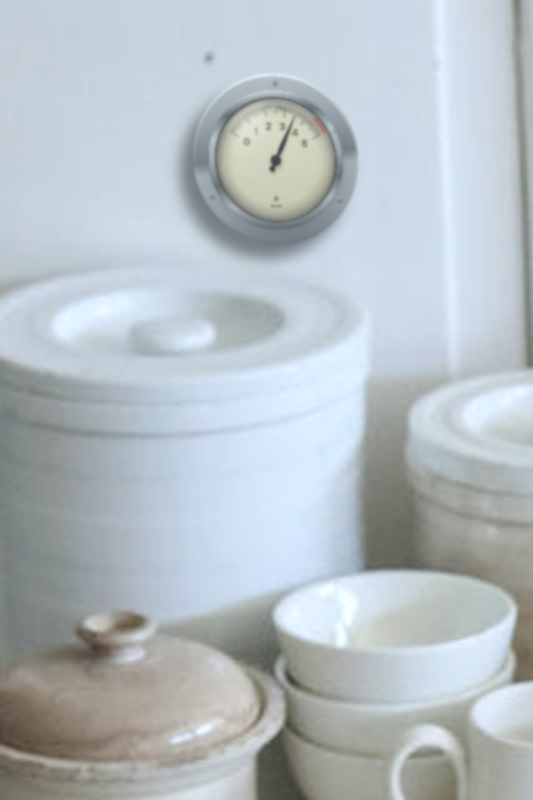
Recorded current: A 3.5
